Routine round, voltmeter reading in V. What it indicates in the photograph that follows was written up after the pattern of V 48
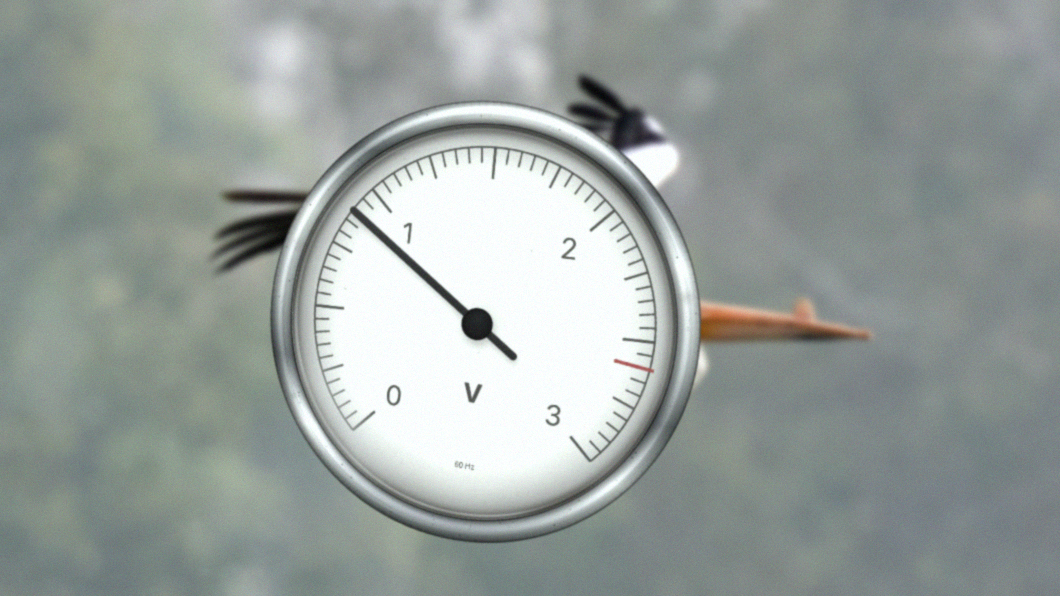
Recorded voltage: V 0.9
